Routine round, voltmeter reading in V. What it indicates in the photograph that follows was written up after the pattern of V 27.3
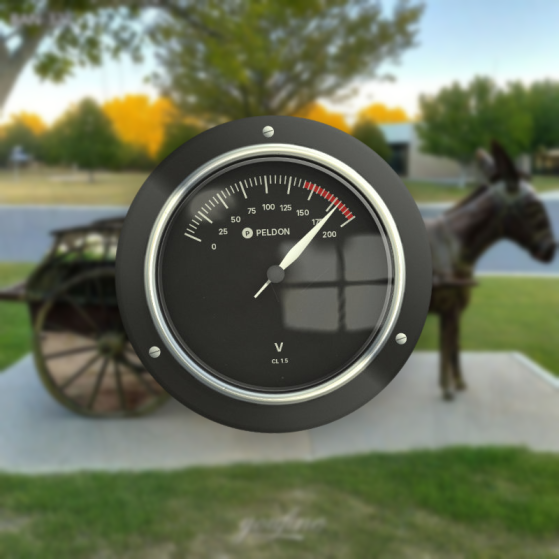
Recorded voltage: V 180
